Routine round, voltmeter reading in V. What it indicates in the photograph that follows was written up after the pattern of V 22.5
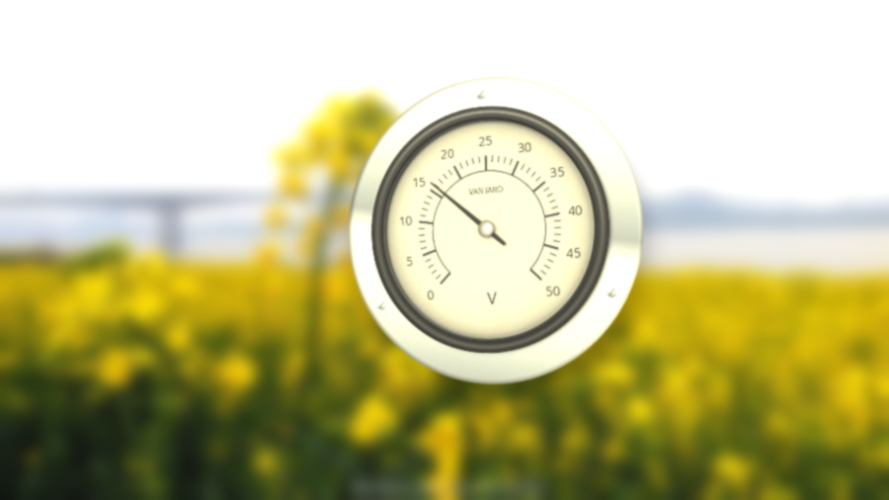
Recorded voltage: V 16
